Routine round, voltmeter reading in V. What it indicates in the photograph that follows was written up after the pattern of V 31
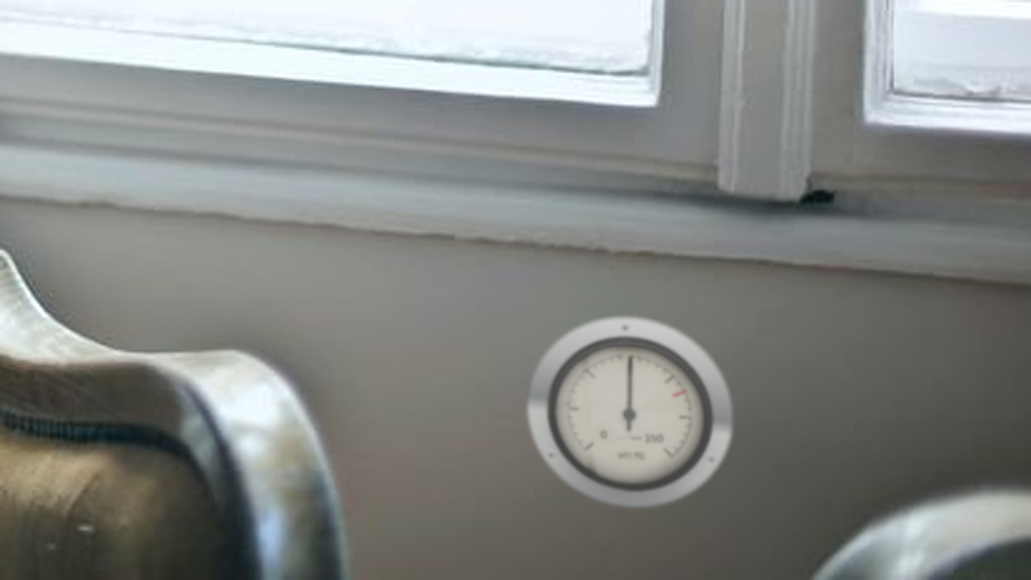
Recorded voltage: V 75
